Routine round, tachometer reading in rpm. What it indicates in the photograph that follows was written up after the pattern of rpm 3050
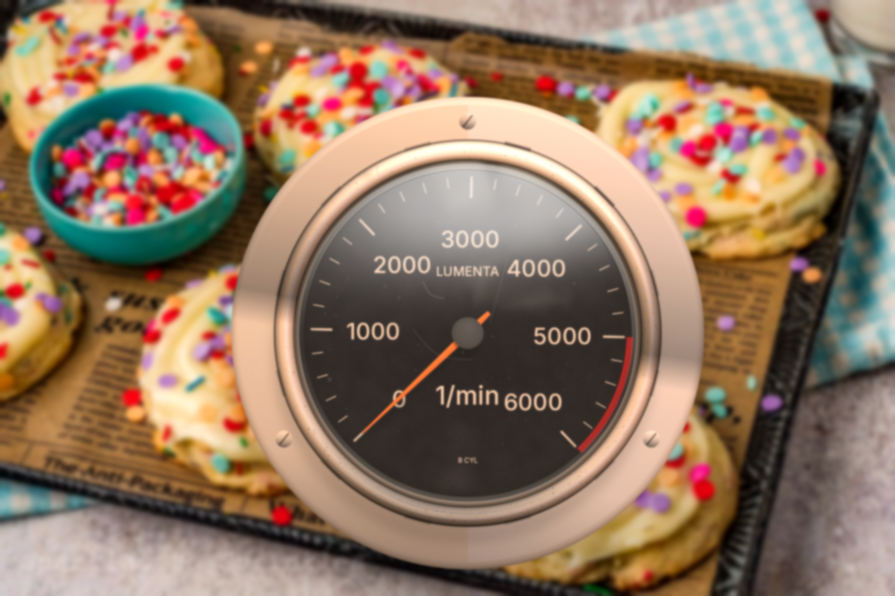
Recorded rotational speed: rpm 0
